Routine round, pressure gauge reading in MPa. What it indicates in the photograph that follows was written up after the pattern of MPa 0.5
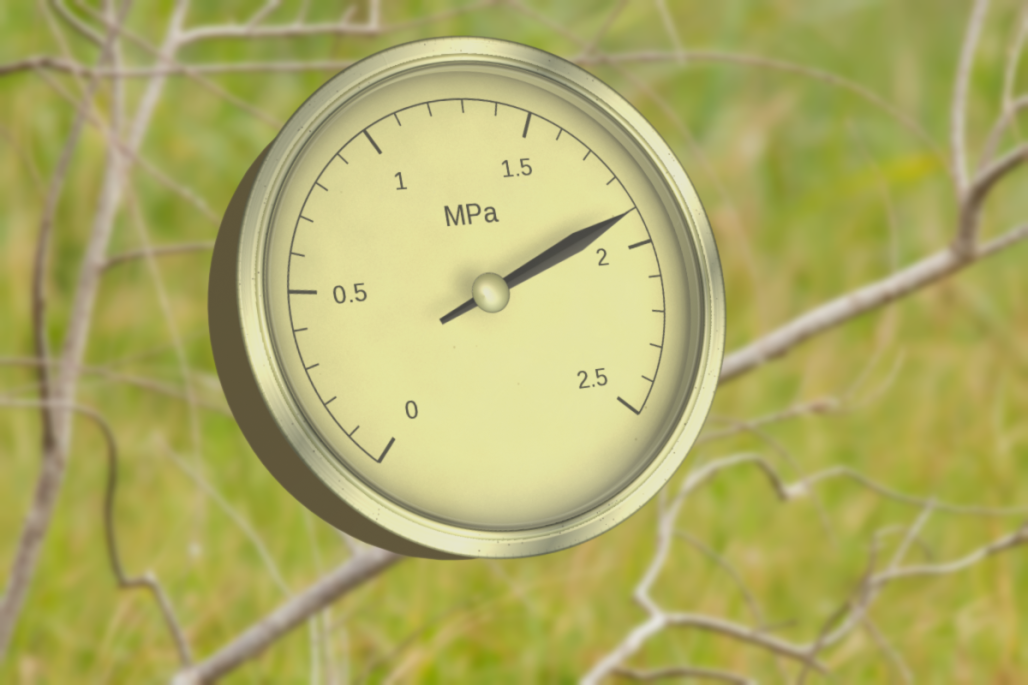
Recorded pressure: MPa 1.9
